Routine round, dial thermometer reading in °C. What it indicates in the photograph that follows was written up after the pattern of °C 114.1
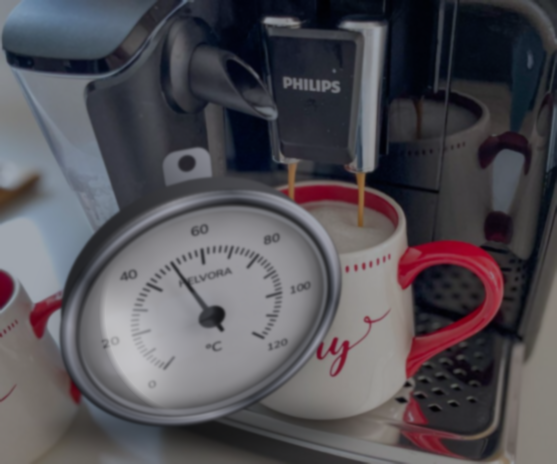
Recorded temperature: °C 50
